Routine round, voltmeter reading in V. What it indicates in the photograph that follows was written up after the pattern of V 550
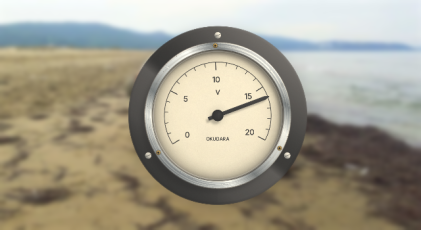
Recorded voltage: V 16
